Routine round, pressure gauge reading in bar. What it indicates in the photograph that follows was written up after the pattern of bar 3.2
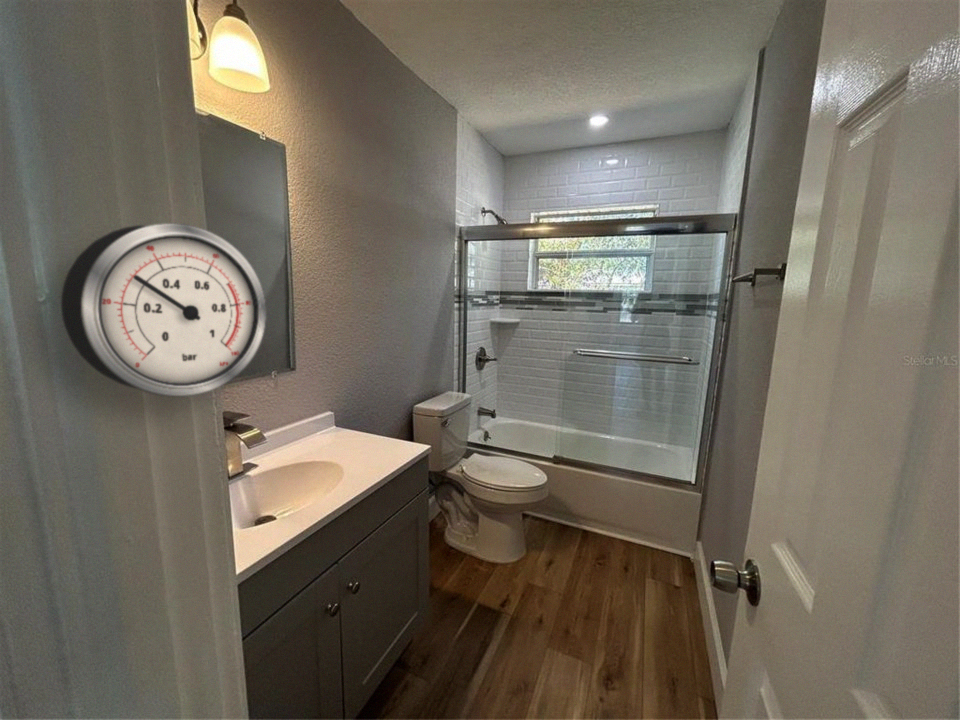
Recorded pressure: bar 0.3
